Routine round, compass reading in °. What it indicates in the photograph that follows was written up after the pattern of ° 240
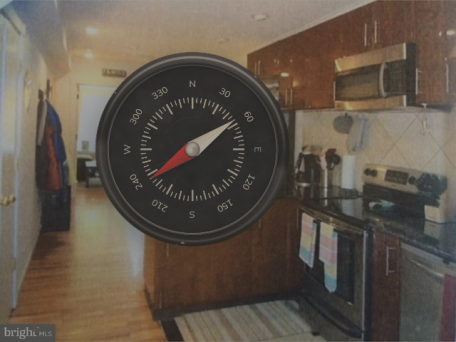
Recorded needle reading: ° 235
